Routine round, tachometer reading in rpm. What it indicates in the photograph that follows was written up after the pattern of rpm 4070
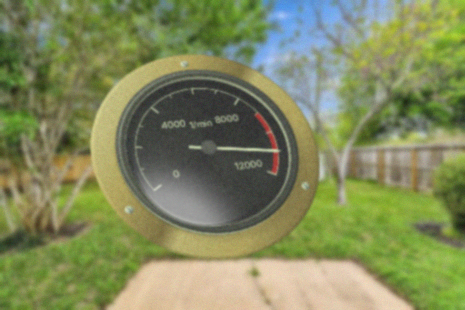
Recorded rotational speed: rpm 11000
